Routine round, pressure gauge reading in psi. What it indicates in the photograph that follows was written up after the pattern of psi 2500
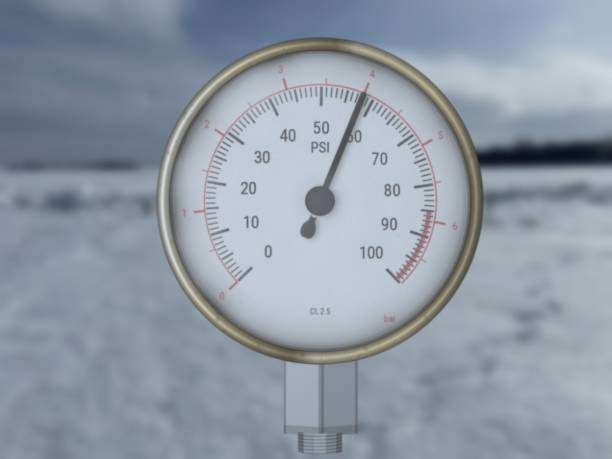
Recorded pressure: psi 58
